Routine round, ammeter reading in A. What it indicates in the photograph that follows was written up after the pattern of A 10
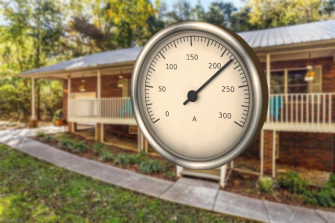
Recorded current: A 215
